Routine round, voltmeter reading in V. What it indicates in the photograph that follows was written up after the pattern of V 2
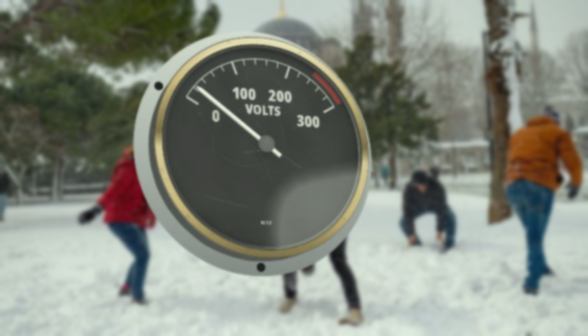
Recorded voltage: V 20
